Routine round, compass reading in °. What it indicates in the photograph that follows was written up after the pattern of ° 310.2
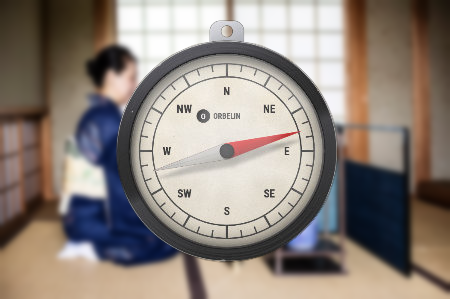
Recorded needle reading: ° 75
